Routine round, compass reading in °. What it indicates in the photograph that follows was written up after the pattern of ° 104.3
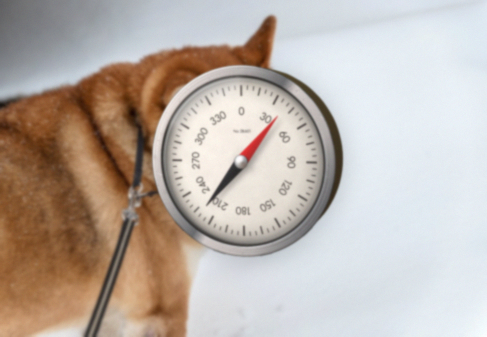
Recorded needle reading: ° 40
